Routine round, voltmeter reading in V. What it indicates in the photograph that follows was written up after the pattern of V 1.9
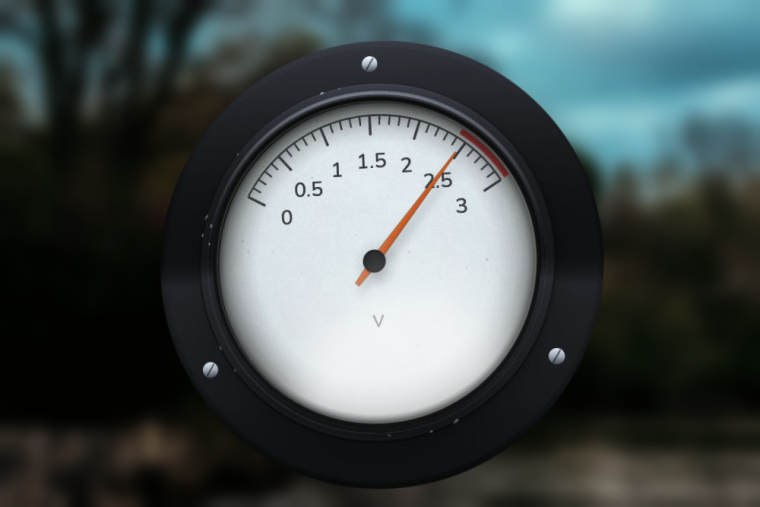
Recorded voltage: V 2.5
